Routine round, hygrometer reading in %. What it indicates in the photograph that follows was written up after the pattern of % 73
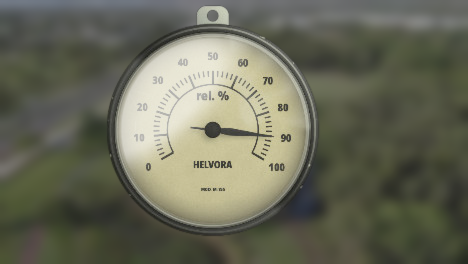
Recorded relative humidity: % 90
